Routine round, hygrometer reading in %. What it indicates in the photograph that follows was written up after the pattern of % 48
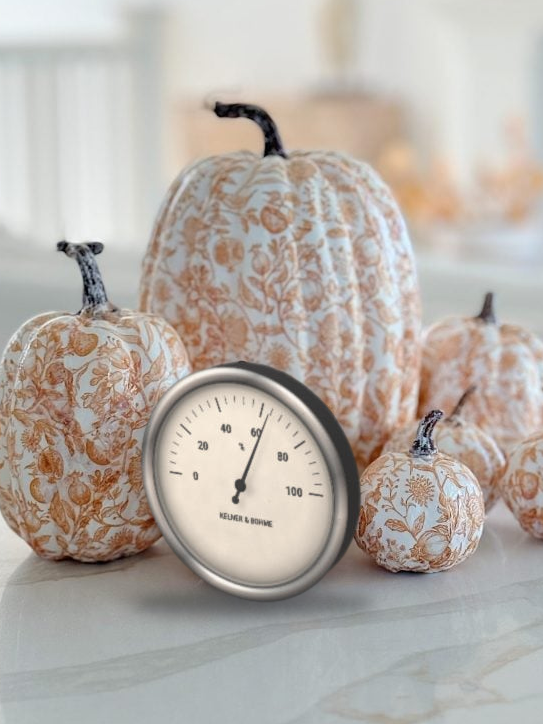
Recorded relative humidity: % 64
